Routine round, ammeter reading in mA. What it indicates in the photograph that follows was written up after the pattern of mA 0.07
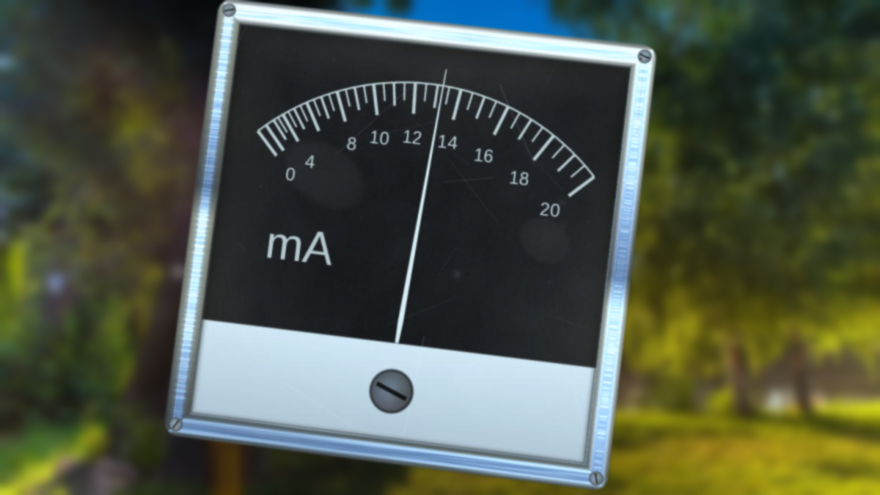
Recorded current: mA 13.25
